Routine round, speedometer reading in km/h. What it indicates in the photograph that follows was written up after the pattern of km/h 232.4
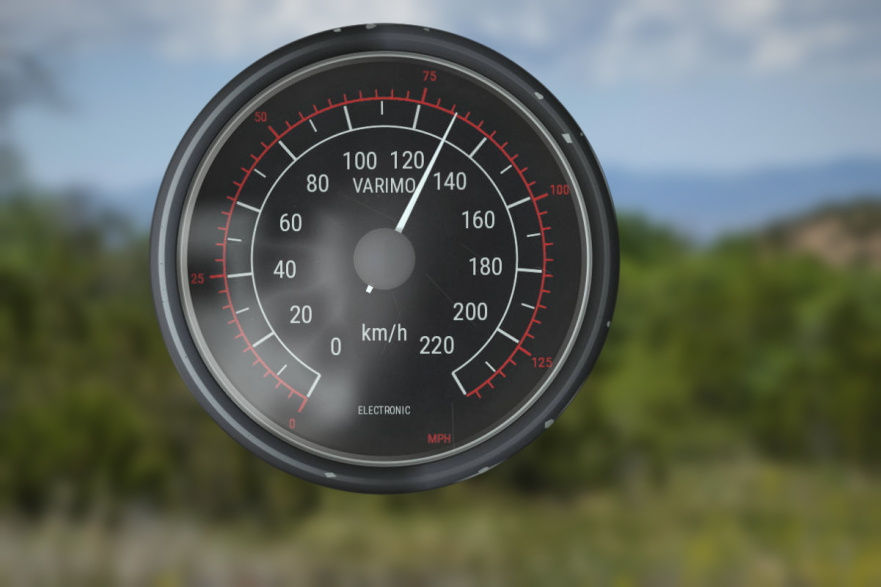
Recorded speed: km/h 130
